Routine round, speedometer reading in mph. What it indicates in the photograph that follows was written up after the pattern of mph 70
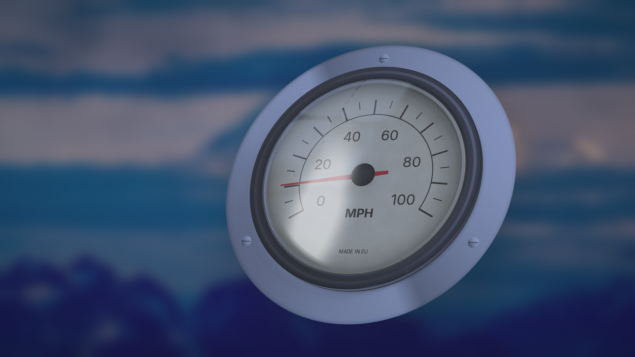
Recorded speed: mph 10
